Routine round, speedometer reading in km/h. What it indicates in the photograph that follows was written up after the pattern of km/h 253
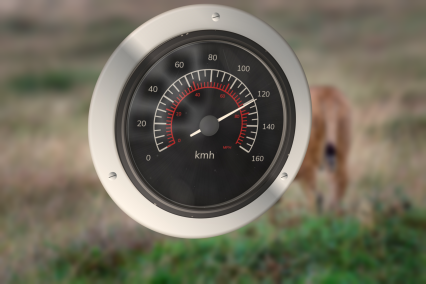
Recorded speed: km/h 120
